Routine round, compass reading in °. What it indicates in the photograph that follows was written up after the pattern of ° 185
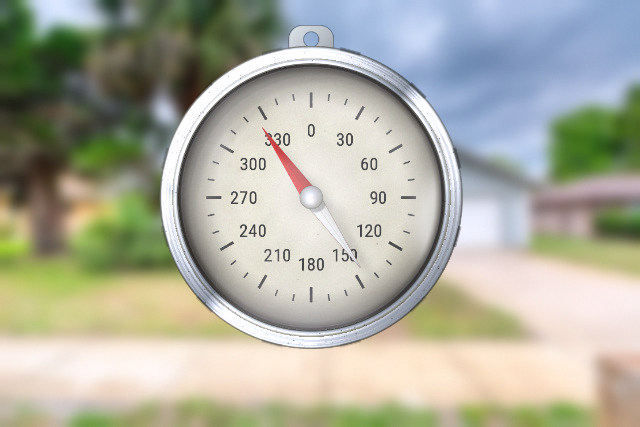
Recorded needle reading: ° 325
